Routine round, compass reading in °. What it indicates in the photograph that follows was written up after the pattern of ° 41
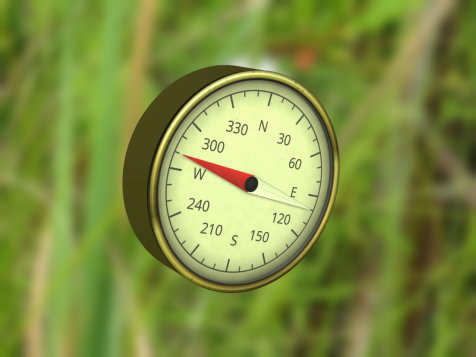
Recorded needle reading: ° 280
